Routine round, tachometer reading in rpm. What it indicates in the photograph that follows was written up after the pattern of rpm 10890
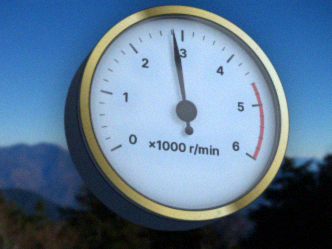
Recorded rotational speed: rpm 2800
